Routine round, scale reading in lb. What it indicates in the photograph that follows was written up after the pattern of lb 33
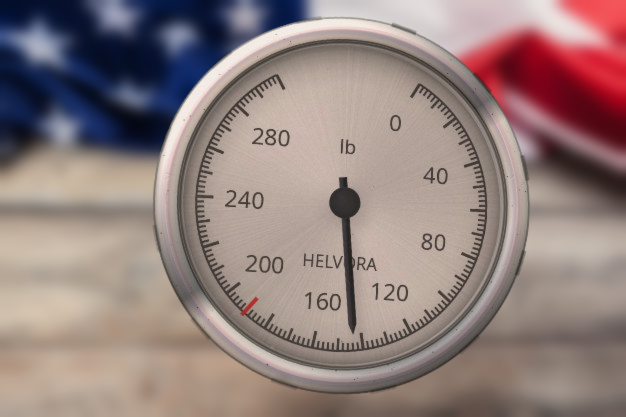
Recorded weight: lb 144
